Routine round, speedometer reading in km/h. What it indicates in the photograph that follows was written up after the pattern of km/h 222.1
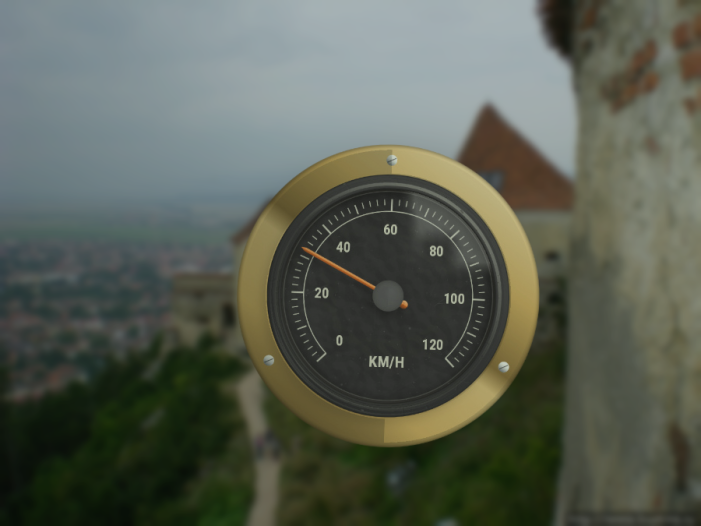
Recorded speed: km/h 32
